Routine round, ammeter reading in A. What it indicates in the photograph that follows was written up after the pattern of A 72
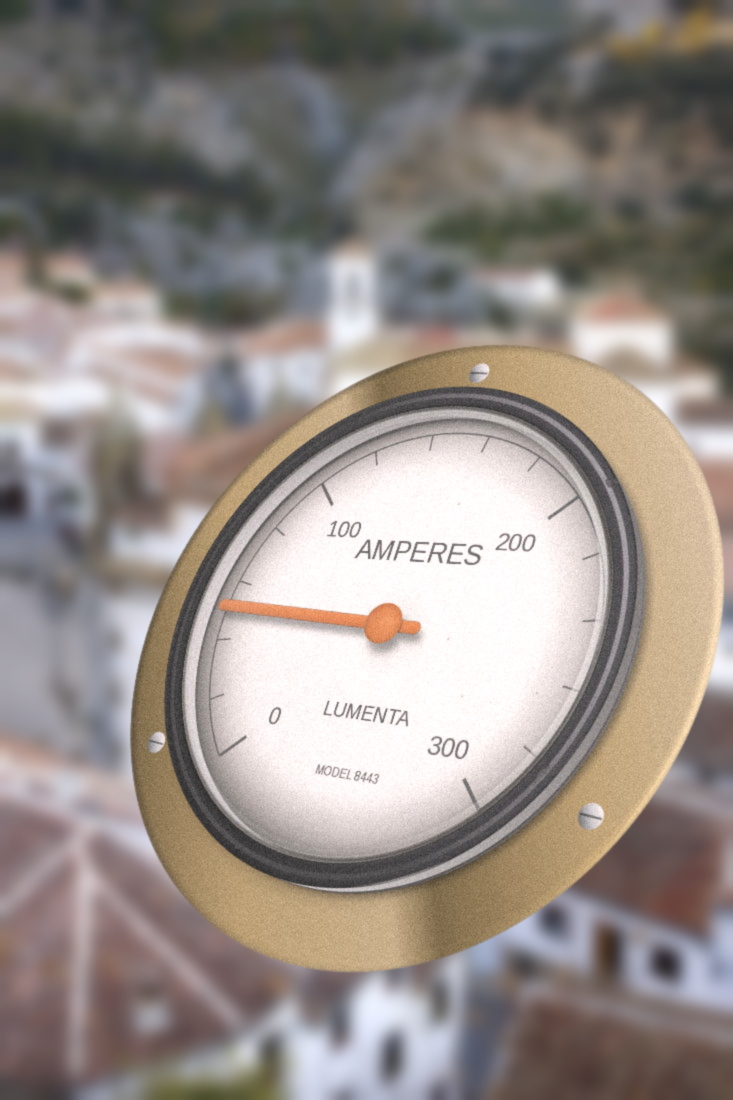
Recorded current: A 50
